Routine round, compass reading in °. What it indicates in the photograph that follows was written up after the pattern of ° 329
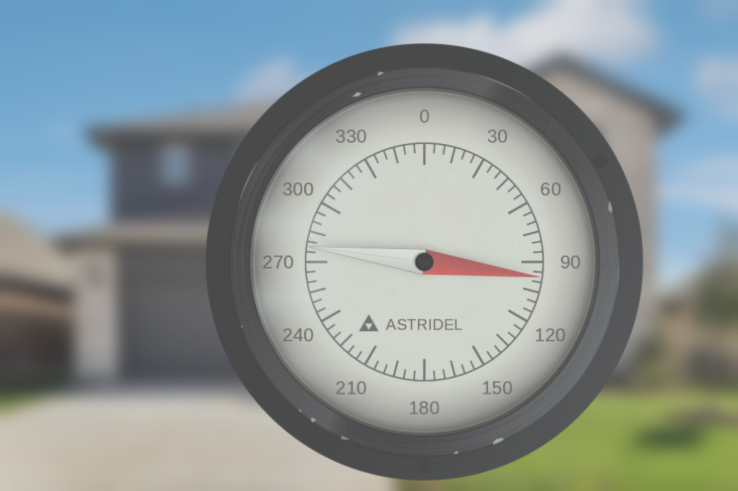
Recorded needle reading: ° 97.5
